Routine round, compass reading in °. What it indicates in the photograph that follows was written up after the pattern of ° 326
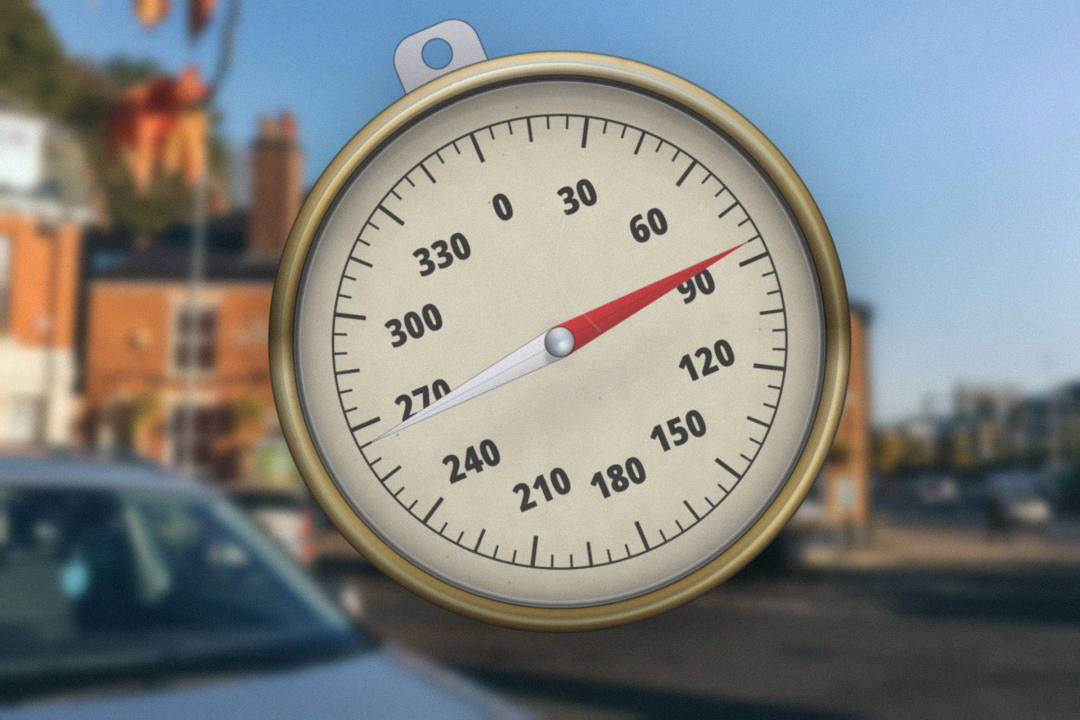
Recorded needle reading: ° 85
